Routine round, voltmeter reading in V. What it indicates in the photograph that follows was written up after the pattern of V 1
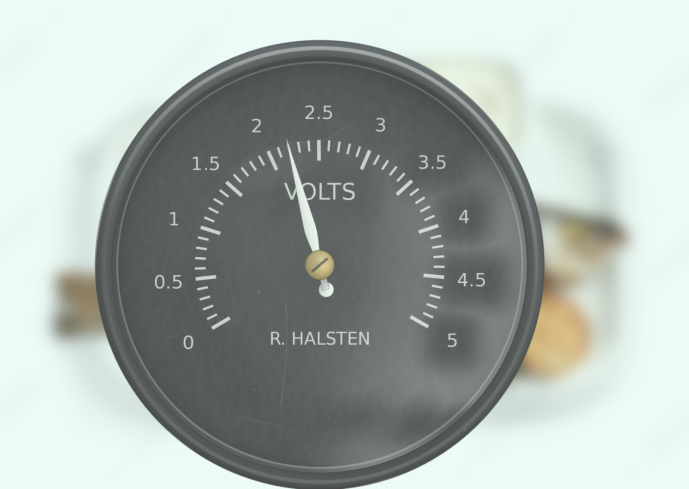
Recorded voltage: V 2.2
